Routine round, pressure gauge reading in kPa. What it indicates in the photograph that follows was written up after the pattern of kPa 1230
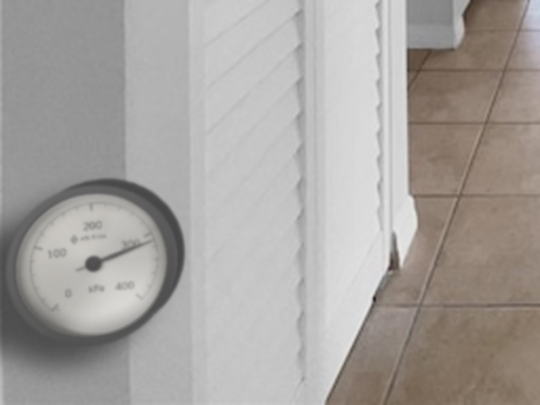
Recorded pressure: kPa 310
